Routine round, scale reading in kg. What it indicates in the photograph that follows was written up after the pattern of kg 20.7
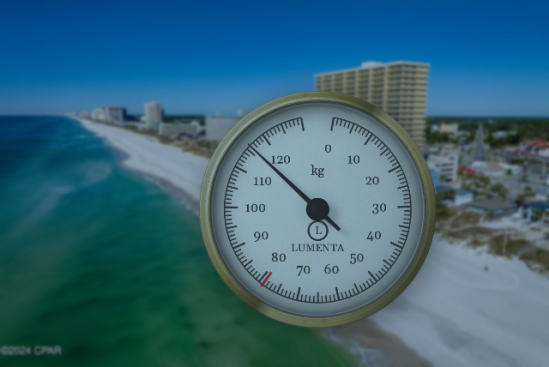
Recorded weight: kg 116
